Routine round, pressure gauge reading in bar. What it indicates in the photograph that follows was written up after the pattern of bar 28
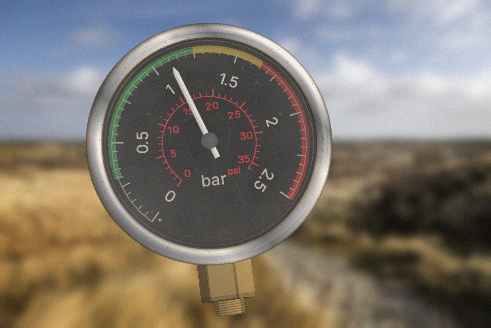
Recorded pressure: bar 1.1
